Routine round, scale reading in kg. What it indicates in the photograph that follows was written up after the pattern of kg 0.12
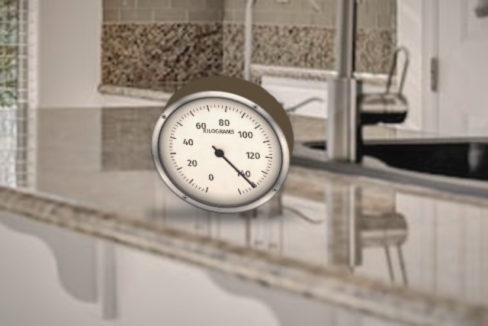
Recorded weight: kg 140
